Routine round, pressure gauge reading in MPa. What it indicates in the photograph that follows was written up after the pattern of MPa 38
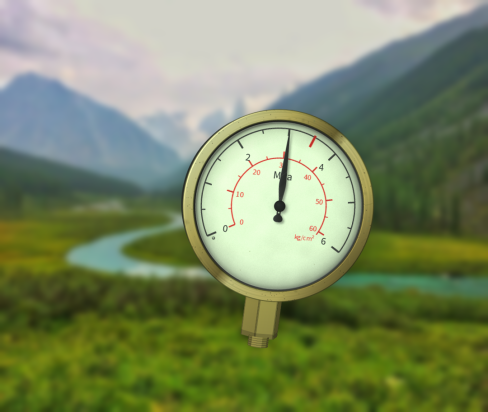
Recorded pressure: MPa 3
